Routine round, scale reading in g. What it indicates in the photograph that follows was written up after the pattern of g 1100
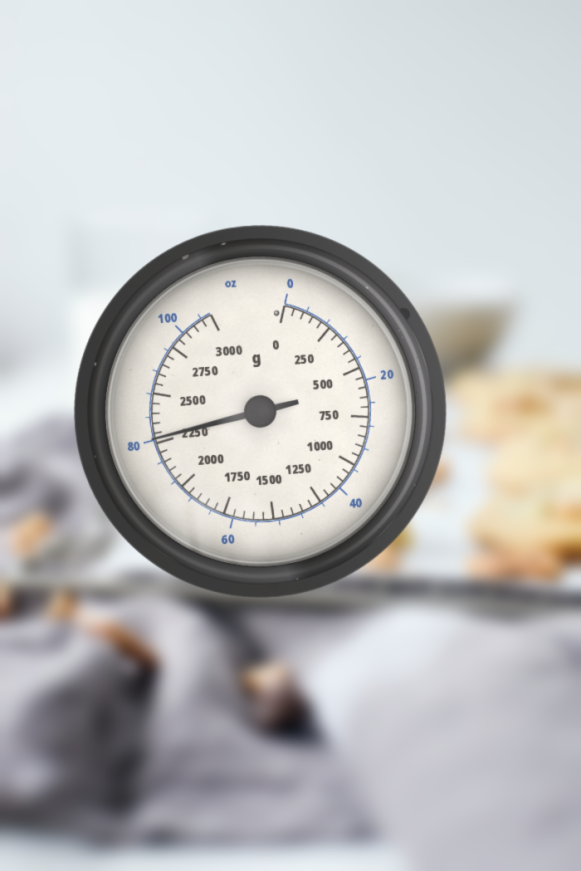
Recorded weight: g 2275
